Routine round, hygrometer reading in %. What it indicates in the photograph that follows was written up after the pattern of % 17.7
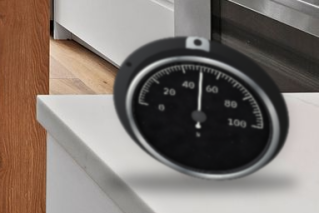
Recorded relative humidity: % 50
